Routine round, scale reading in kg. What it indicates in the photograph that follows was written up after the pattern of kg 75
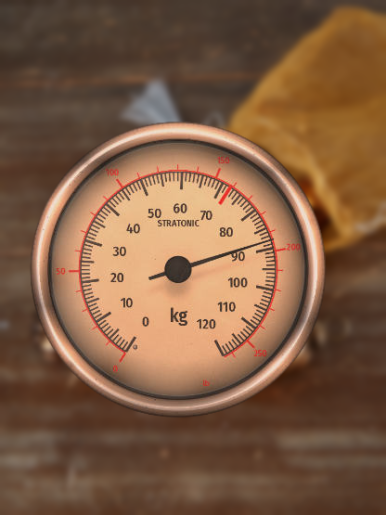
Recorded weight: kg 88
